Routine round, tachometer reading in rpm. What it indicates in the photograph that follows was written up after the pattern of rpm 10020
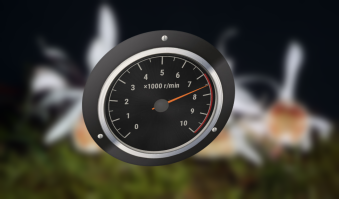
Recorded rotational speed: rpm 7500
